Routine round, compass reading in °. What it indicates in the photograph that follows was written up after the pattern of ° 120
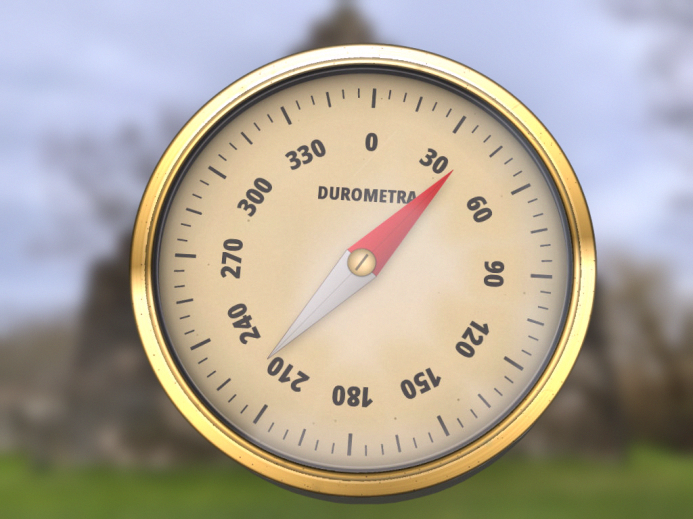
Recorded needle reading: ° 40
